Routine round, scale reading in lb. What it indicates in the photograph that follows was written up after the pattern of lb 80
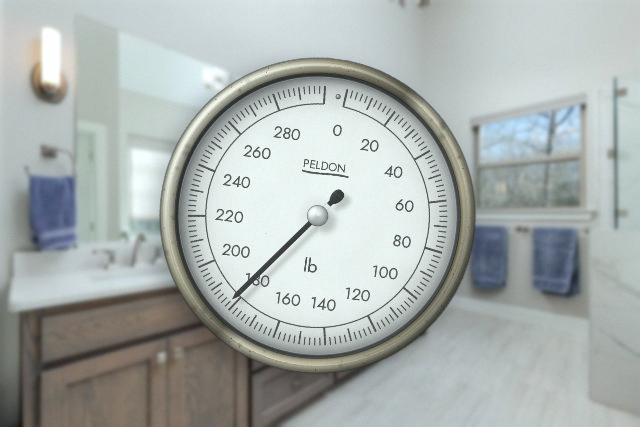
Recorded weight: lb 182
